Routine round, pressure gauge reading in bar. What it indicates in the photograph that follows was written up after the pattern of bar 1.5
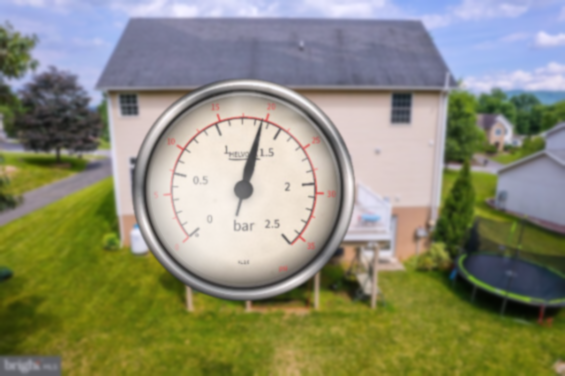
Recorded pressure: bar 1.35
